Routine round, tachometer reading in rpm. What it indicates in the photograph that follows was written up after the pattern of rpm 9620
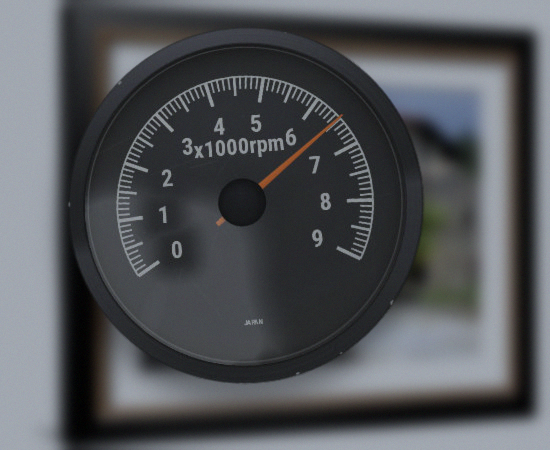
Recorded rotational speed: rpm 6500
